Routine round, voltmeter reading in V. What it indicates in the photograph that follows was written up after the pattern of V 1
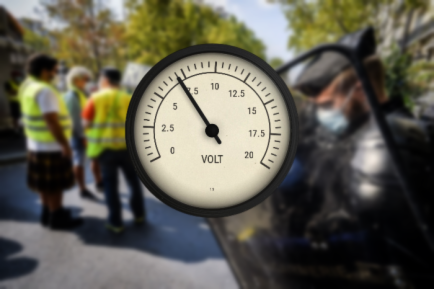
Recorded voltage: V 7
